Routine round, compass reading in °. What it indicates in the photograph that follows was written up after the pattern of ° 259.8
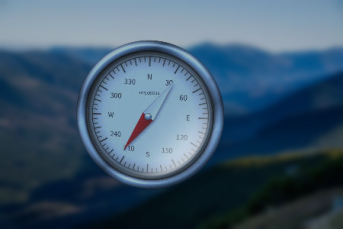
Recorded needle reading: ° 215
